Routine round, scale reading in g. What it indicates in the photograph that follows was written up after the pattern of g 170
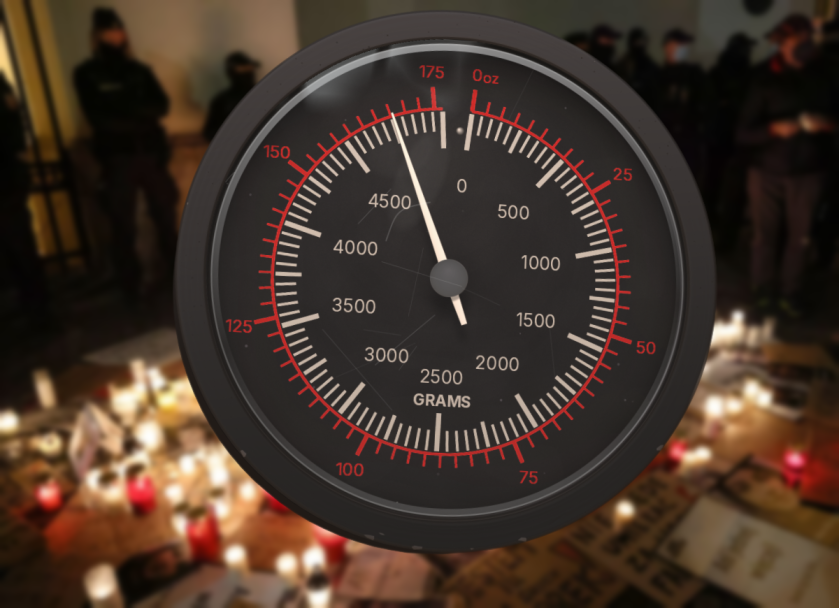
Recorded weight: g 4750
